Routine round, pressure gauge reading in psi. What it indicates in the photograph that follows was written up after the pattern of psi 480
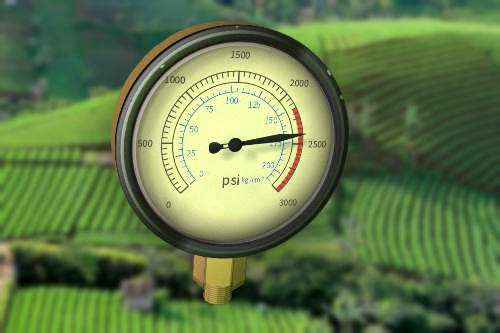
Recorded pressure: psi 2400
